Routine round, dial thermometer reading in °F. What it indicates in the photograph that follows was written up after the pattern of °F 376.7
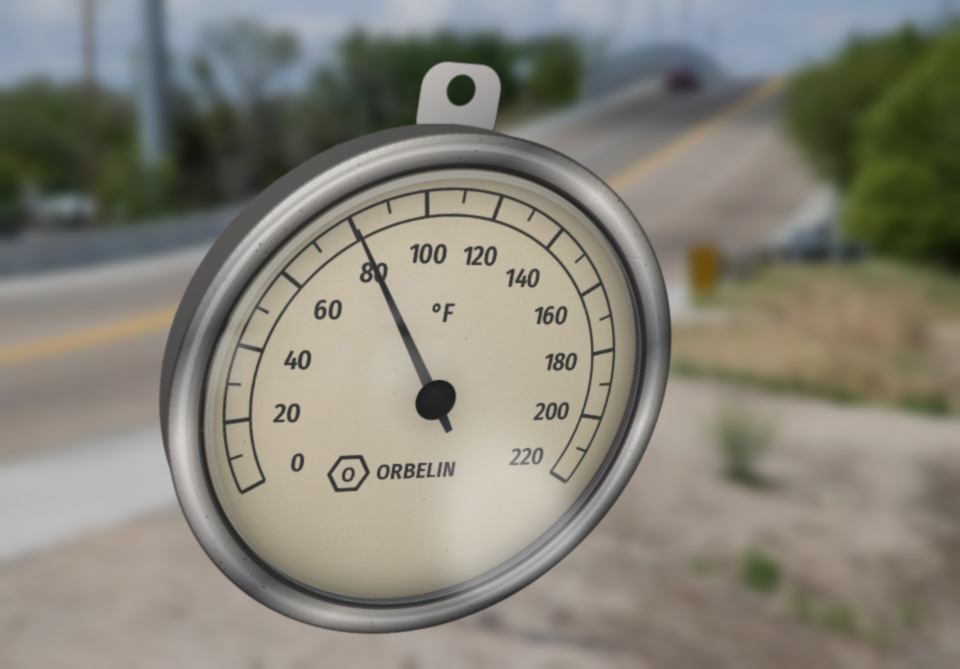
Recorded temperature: °F 80
